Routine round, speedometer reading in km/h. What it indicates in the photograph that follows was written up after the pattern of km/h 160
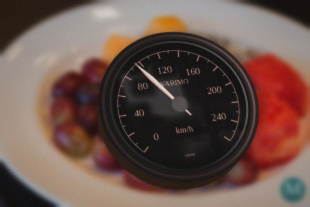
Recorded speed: km/h 95
